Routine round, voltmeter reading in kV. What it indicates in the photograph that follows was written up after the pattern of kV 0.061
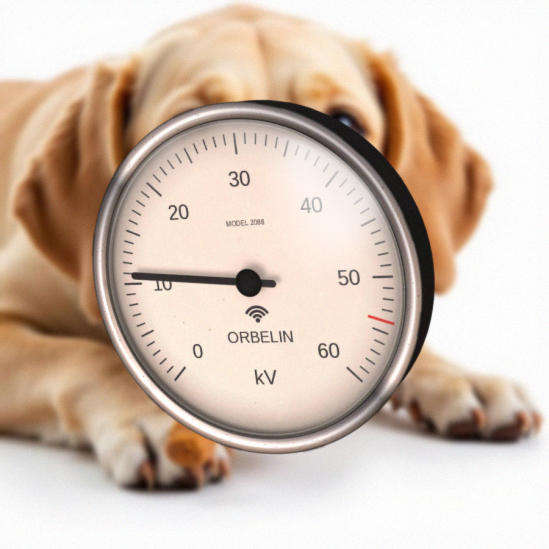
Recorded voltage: kV 11
